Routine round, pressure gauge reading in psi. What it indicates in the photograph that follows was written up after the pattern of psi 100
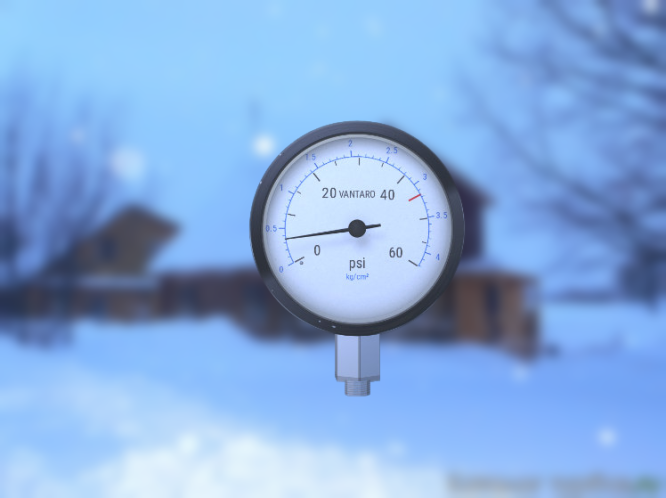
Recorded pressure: psi 5
